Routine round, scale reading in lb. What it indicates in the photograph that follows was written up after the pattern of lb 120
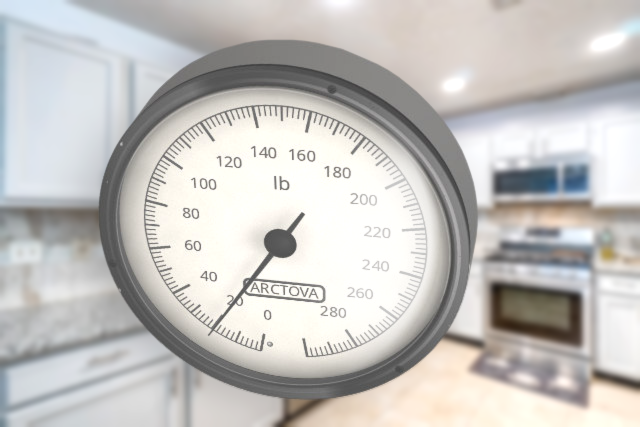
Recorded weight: lb 20
